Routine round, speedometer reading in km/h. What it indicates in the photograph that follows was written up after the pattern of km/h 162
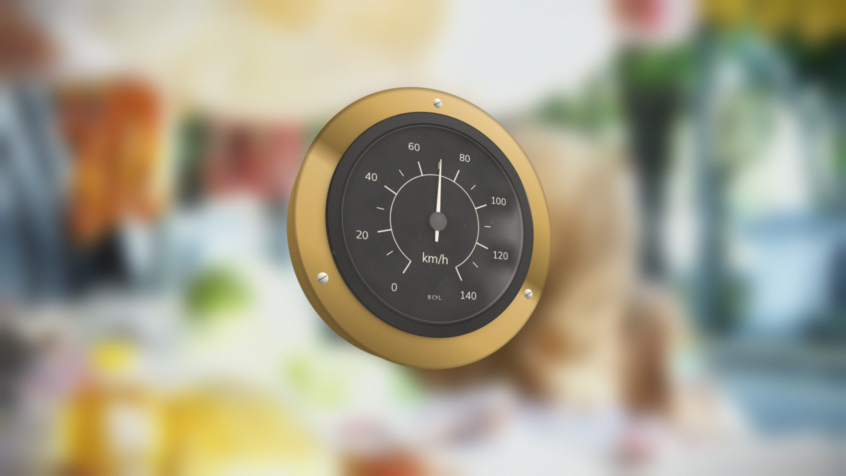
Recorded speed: km/h 70
